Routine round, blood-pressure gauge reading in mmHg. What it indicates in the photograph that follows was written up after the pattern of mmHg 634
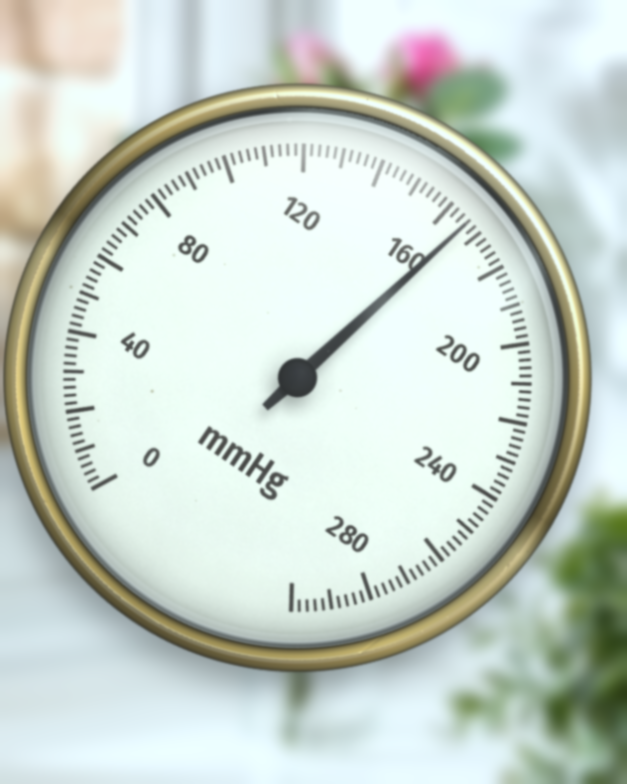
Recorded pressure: mmHg 166
